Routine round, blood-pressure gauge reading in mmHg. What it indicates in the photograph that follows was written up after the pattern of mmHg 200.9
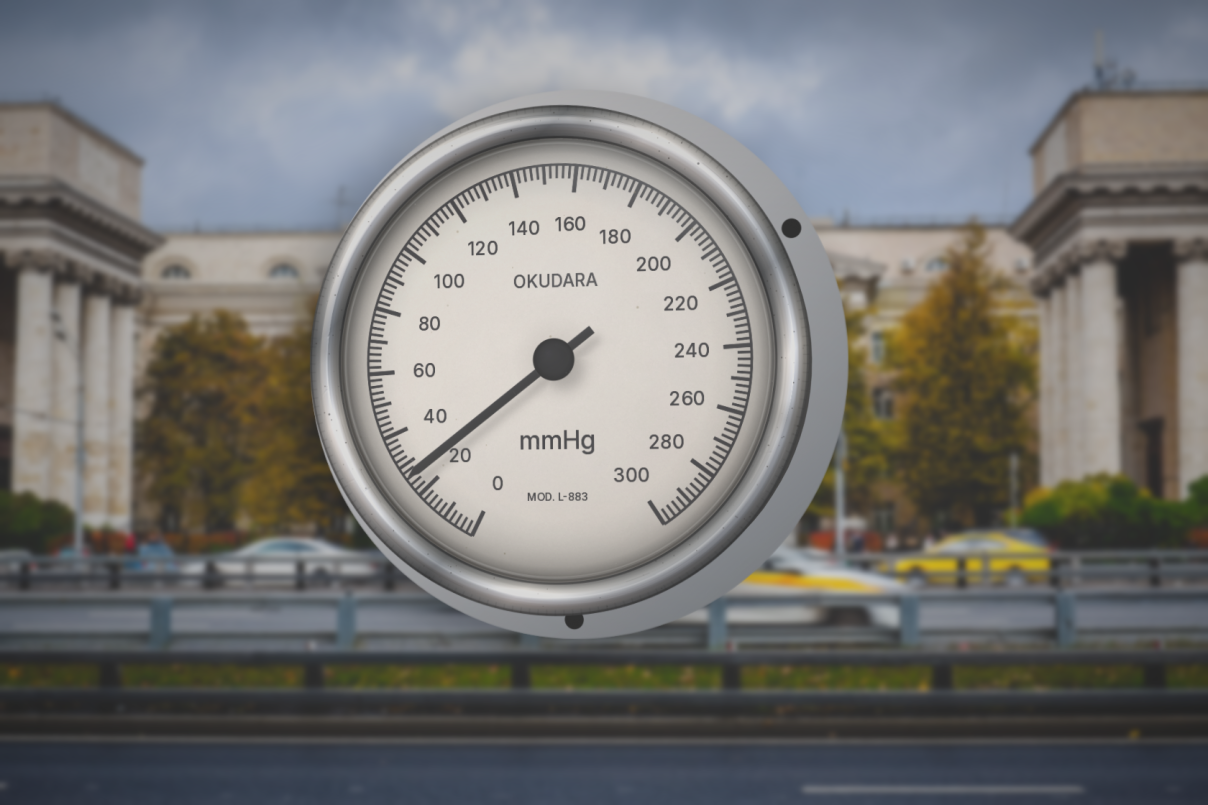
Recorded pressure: mmHg 26
